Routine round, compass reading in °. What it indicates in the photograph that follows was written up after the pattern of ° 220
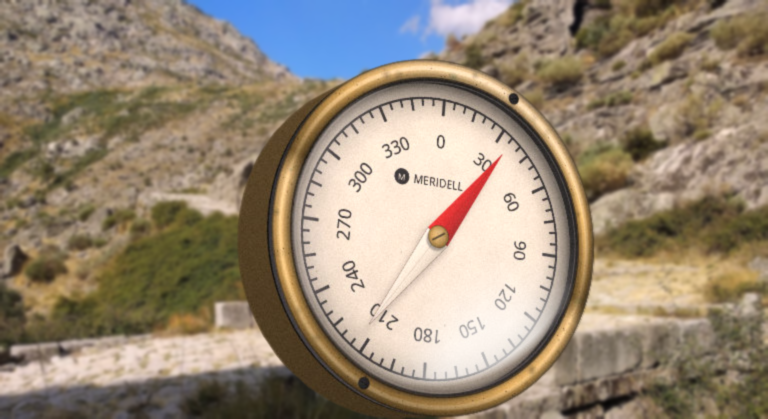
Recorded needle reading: ° 35
